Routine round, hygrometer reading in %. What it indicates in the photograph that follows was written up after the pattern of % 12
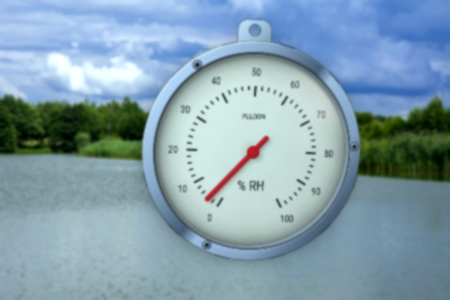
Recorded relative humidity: % 4
